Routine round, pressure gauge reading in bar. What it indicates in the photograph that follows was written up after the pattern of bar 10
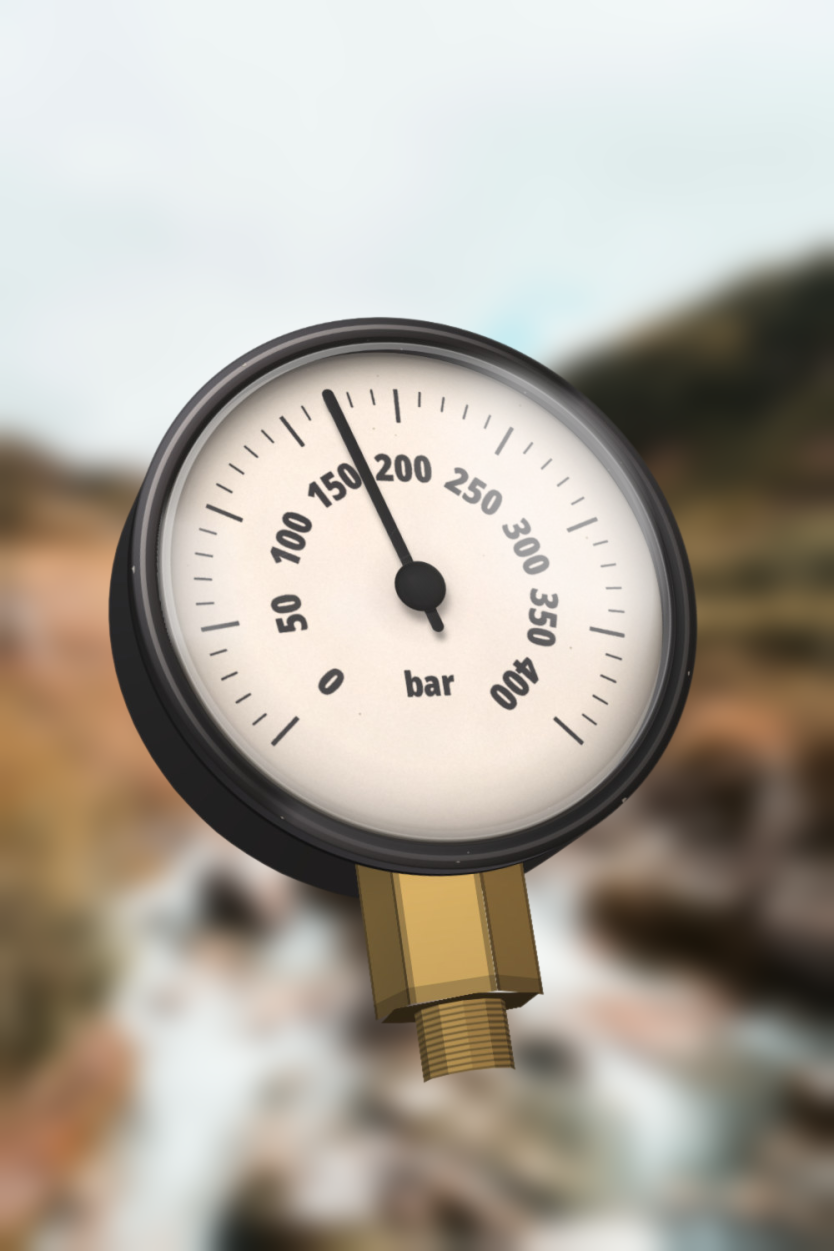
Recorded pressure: bar 170
